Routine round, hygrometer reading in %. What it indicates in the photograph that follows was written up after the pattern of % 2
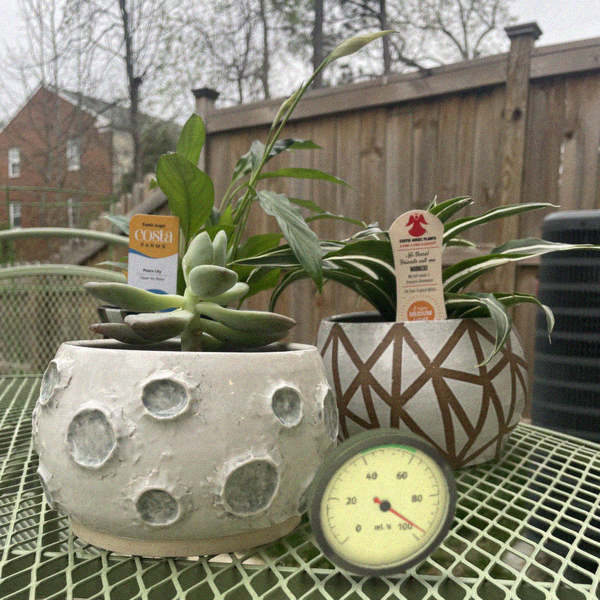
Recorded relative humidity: % 96
